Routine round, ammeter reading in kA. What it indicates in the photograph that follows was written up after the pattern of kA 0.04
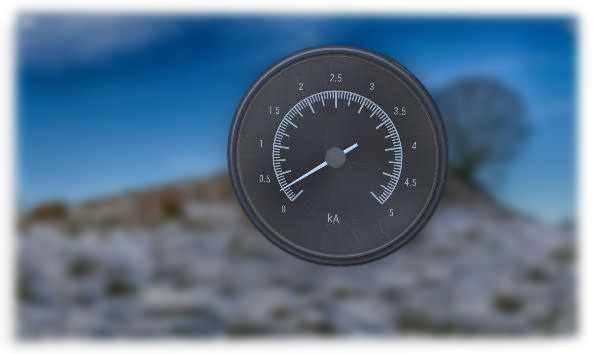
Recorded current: kA 0.25
